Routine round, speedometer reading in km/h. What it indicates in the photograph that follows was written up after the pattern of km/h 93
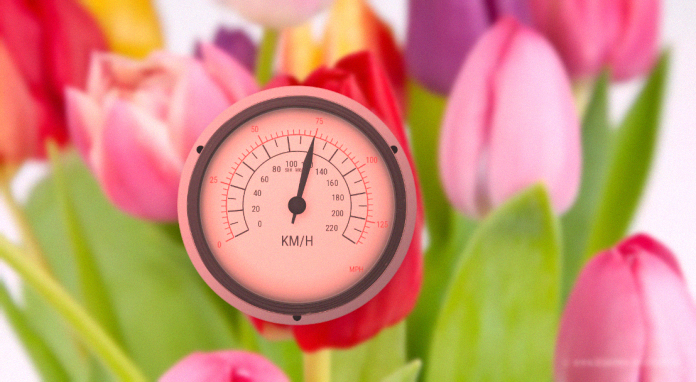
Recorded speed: km/h 120
